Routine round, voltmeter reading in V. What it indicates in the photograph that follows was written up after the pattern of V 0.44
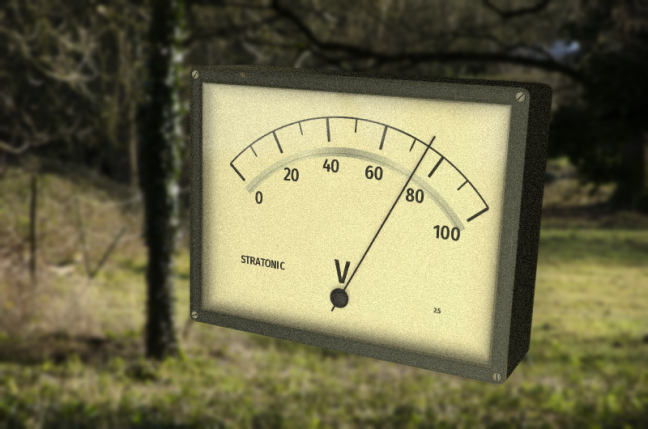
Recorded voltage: V 75
